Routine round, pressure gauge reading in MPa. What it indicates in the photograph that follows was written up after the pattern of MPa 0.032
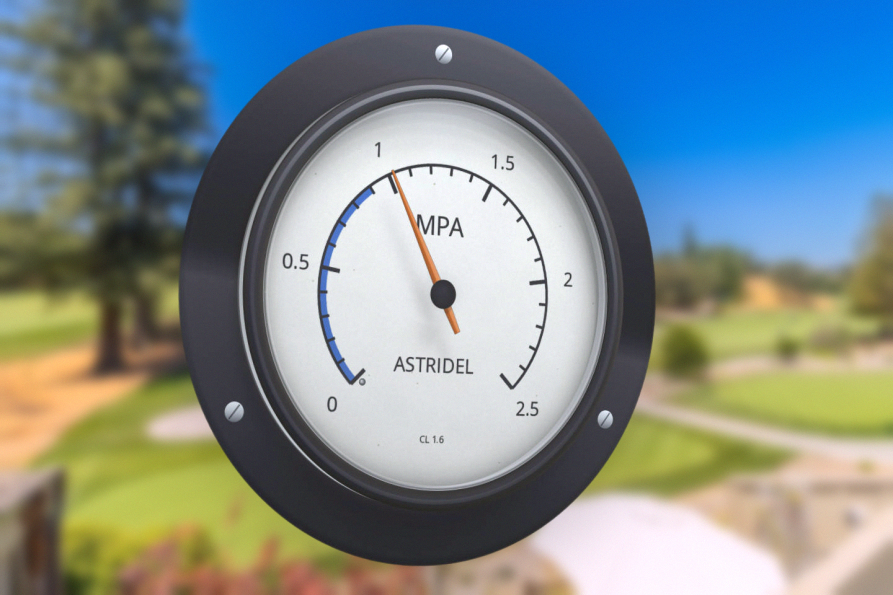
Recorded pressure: MPa 1
